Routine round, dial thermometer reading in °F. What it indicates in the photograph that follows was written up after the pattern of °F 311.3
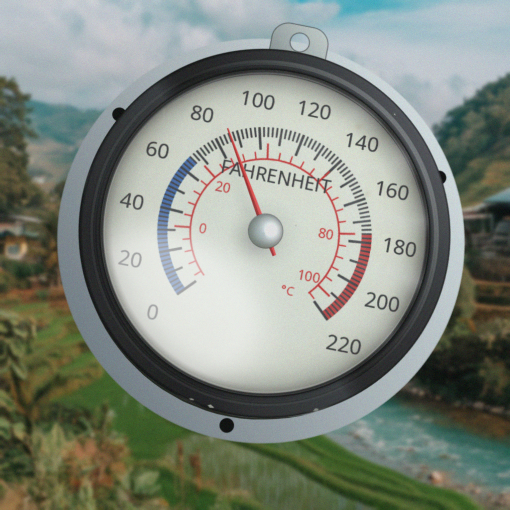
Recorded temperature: °F 86
